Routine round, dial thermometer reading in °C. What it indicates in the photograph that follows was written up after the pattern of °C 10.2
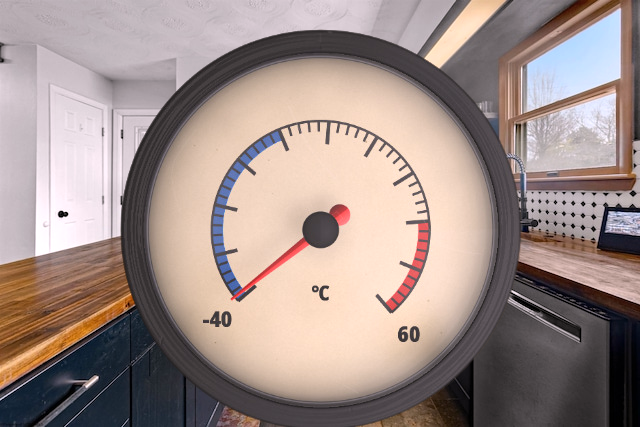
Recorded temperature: °C -39
